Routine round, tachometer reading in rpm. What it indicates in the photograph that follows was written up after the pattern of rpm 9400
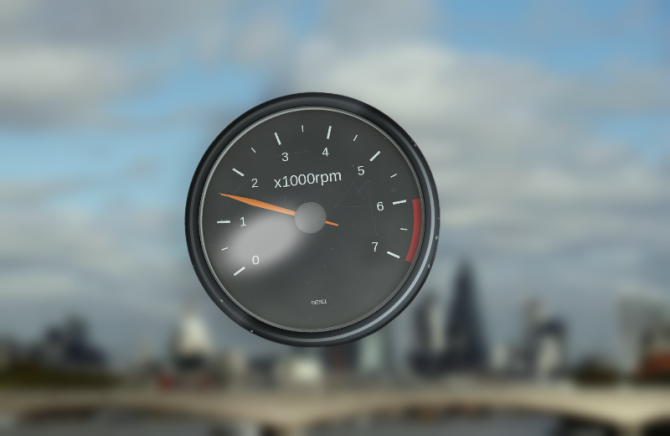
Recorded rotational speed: rpm 1500
